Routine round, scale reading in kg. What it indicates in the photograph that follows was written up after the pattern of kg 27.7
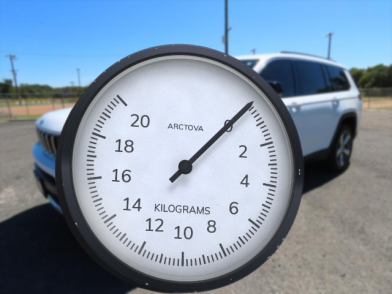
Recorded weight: kg 0
